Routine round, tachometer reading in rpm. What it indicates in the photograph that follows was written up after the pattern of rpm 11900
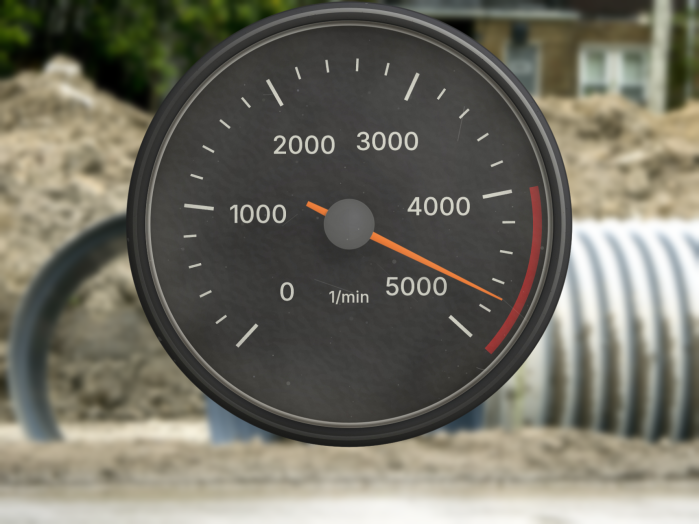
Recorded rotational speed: rpm 4700
